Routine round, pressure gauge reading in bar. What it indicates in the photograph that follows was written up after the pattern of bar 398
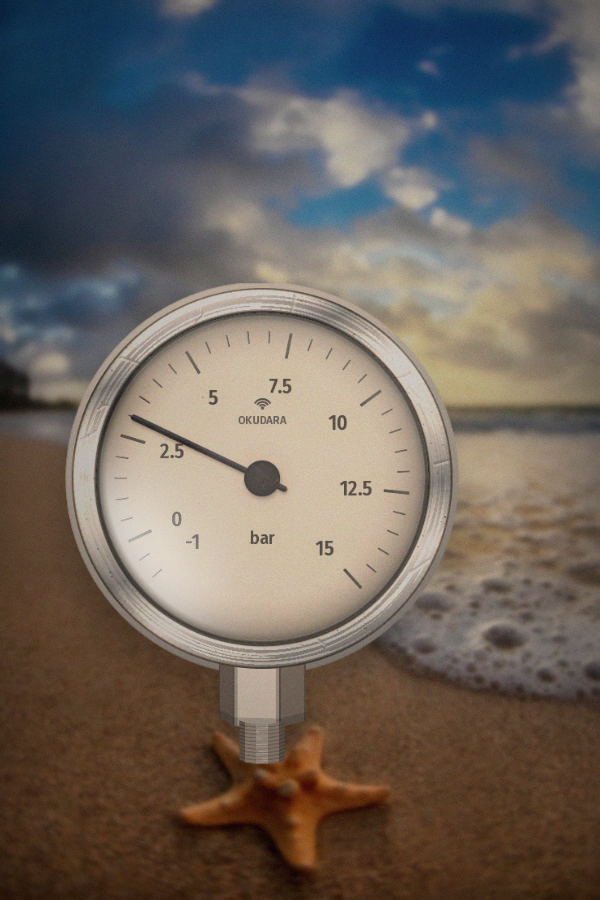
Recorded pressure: bar 3
